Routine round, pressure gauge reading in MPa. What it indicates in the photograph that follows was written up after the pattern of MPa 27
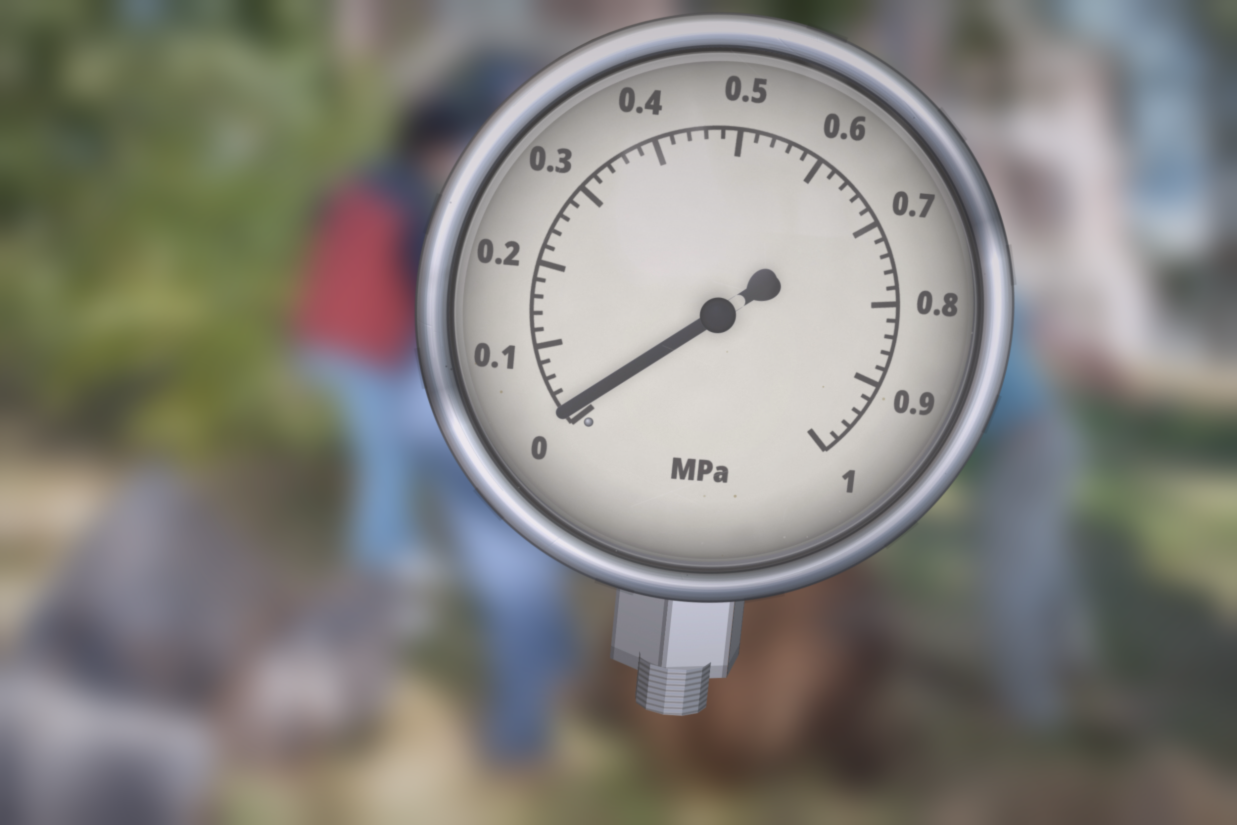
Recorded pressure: MPa 0.02
